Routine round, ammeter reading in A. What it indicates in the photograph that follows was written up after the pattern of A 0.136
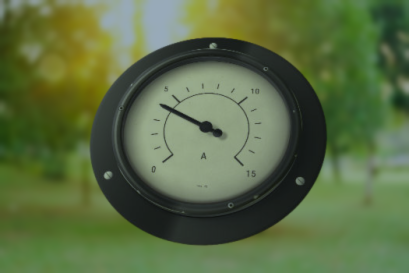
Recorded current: A 4
